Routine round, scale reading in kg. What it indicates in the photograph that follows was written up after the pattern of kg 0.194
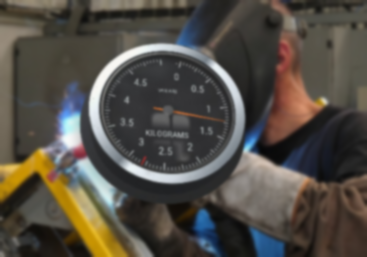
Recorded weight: kg 1.25
